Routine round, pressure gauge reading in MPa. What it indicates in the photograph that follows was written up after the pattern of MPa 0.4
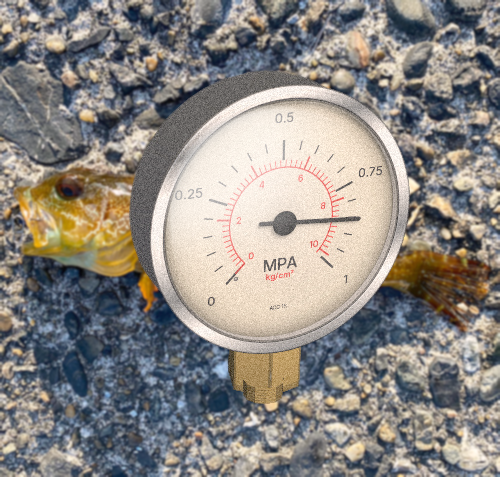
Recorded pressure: MPa 0.85
